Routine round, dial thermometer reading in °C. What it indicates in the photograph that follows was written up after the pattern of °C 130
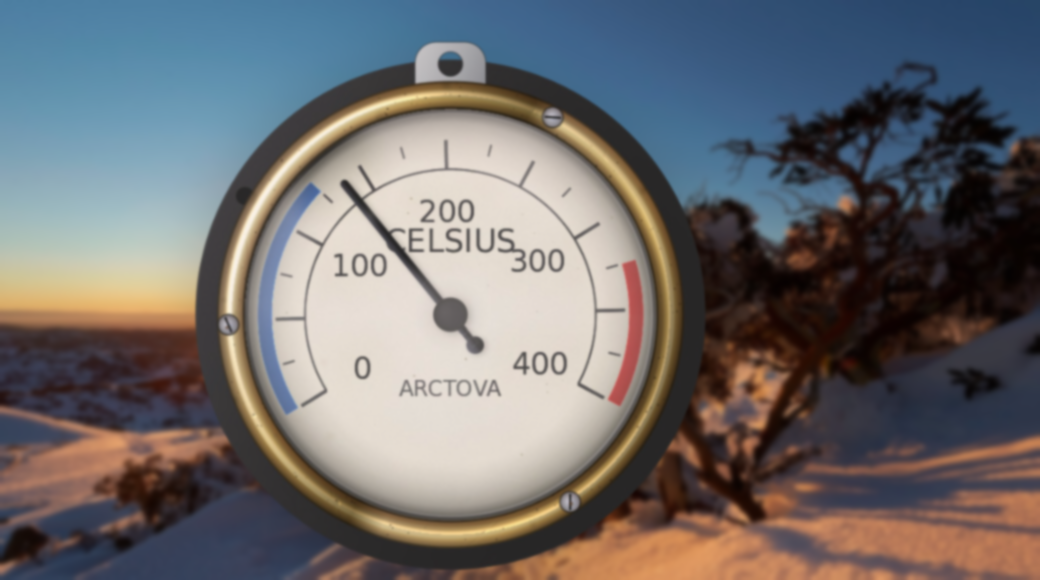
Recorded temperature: °C 137.5
